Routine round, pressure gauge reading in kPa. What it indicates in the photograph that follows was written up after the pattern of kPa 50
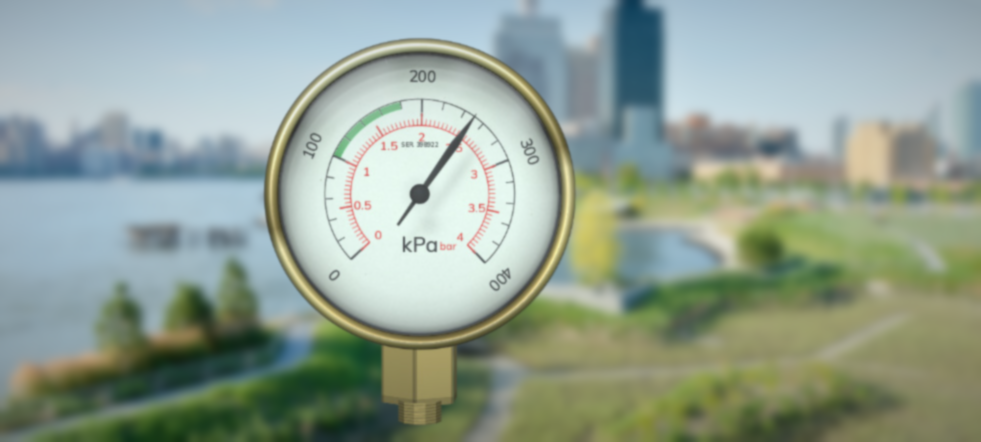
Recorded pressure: kPa 250
